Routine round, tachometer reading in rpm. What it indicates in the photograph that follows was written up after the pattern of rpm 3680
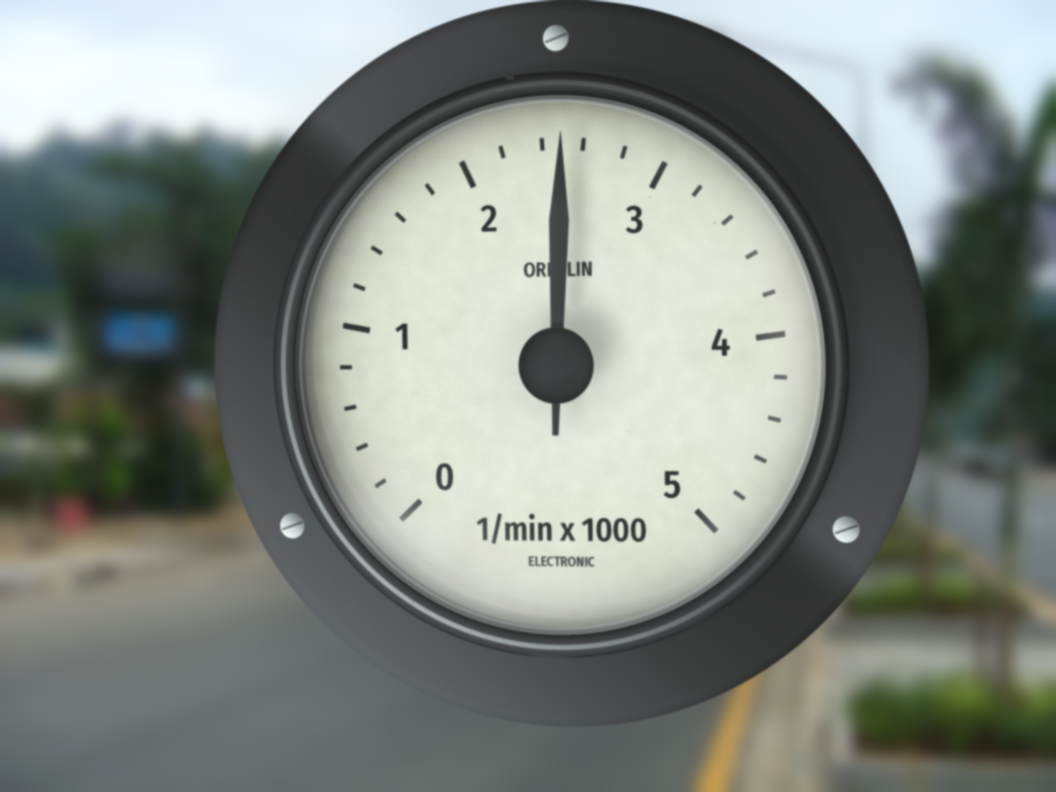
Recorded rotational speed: rpm 2500
